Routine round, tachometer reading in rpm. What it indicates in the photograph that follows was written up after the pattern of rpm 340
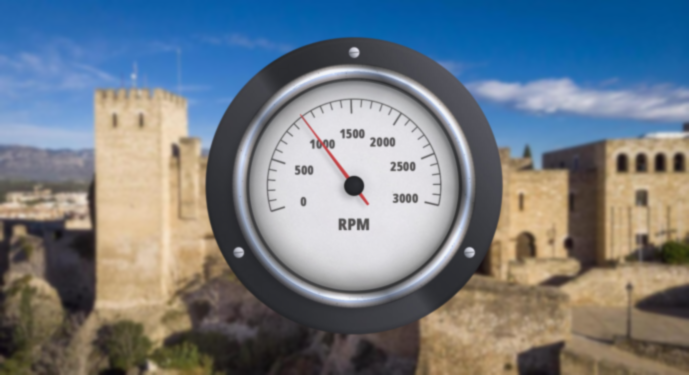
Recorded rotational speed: rpm 1000
